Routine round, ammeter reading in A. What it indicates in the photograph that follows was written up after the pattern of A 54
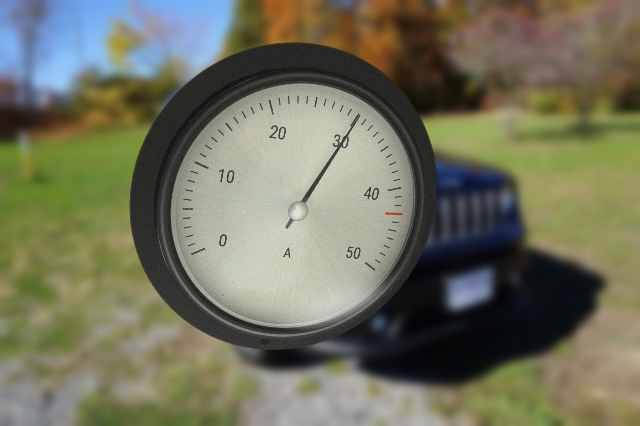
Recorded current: A 30
